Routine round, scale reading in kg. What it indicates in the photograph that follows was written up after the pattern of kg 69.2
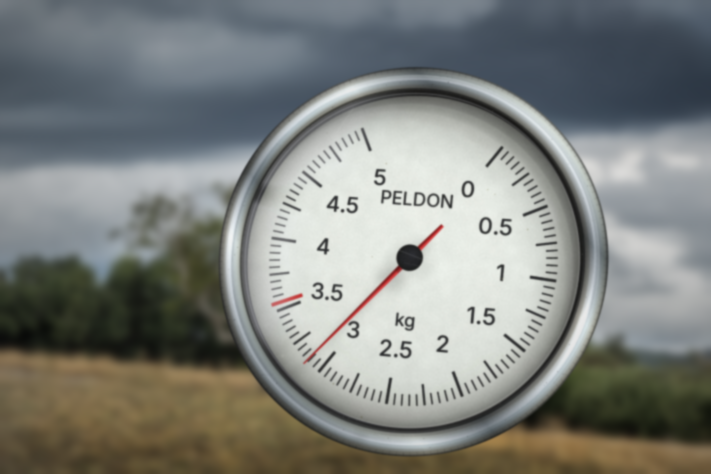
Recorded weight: kg 3.1
